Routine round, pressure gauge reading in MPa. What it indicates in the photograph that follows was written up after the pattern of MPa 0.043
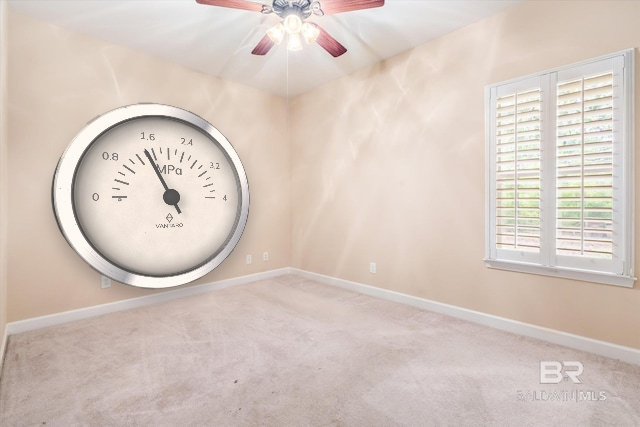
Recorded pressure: MPa 1.4
